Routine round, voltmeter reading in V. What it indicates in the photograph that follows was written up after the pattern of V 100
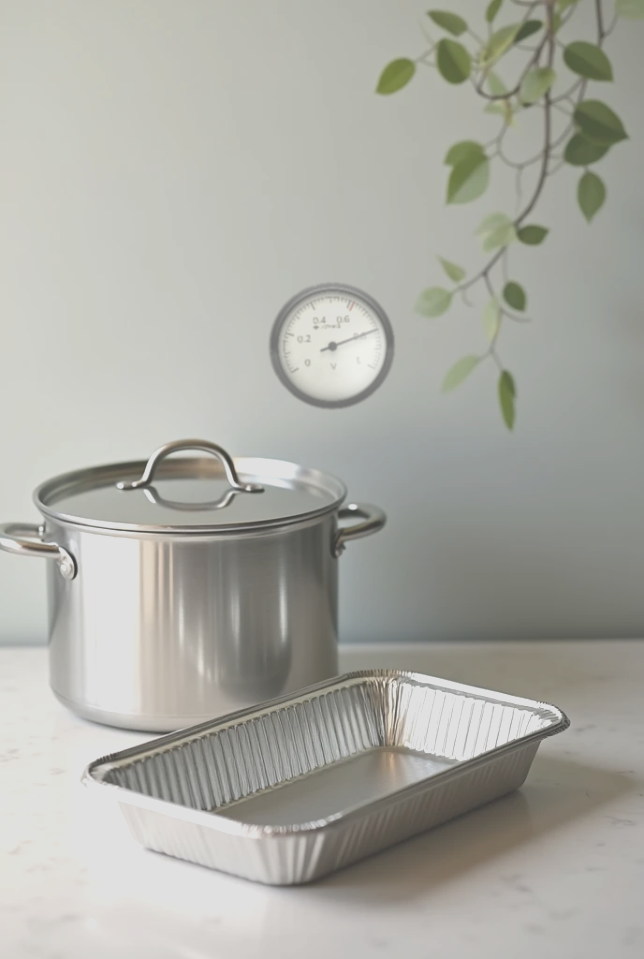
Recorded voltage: V 0.8
